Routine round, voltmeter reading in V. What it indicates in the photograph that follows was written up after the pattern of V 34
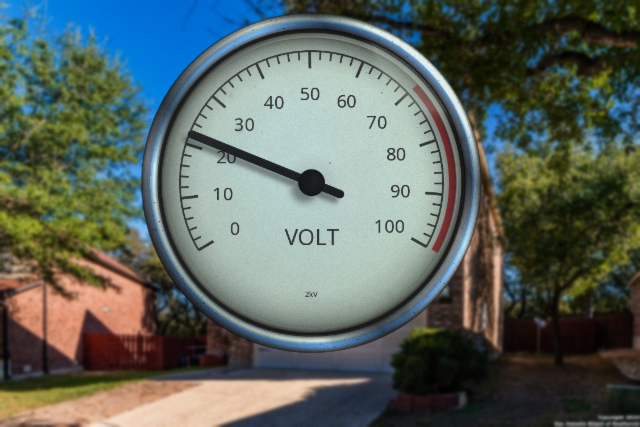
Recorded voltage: V 22
